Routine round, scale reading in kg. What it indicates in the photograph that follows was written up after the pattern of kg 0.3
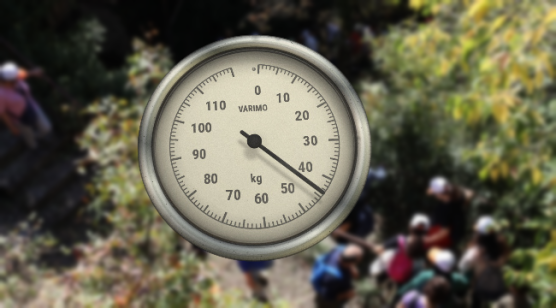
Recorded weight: kg 44
